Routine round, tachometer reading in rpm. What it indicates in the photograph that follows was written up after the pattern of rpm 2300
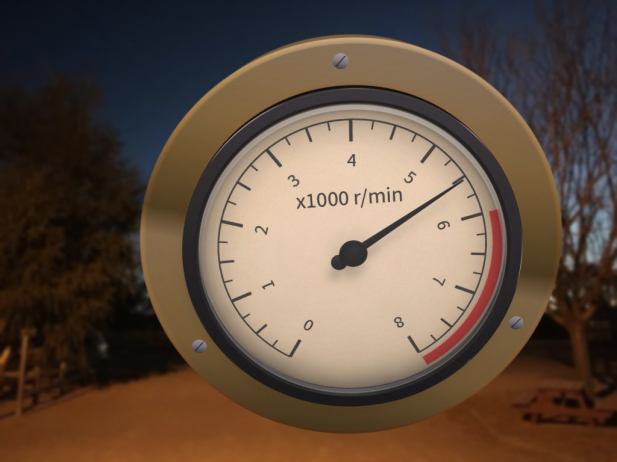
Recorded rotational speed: rpm 5500
